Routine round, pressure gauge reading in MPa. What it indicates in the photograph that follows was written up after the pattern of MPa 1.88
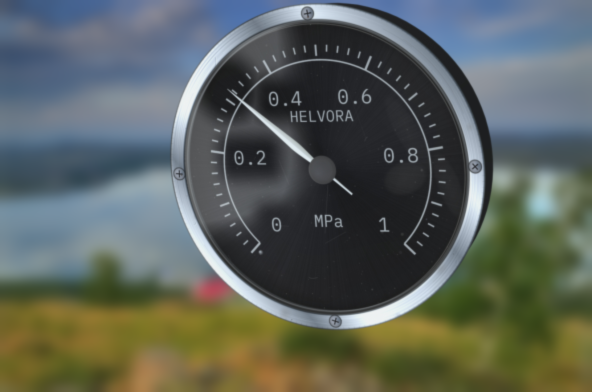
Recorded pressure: MPa 0.32
